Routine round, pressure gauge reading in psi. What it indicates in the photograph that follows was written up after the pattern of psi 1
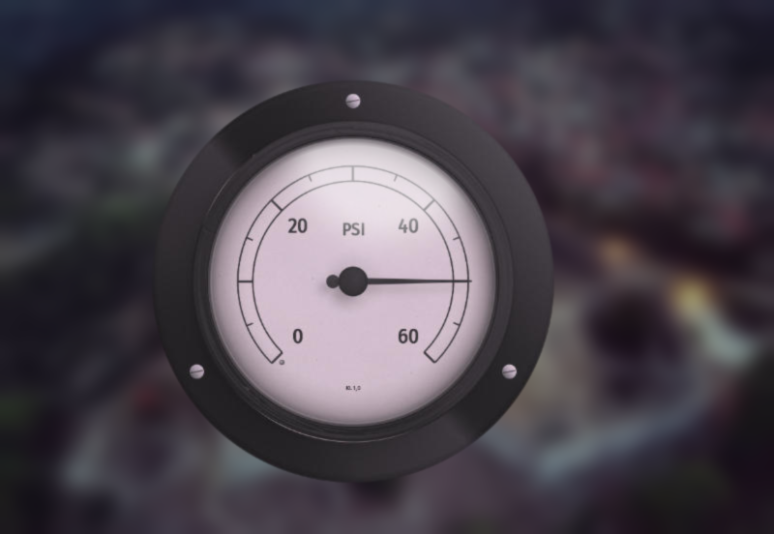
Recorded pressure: psi 50
